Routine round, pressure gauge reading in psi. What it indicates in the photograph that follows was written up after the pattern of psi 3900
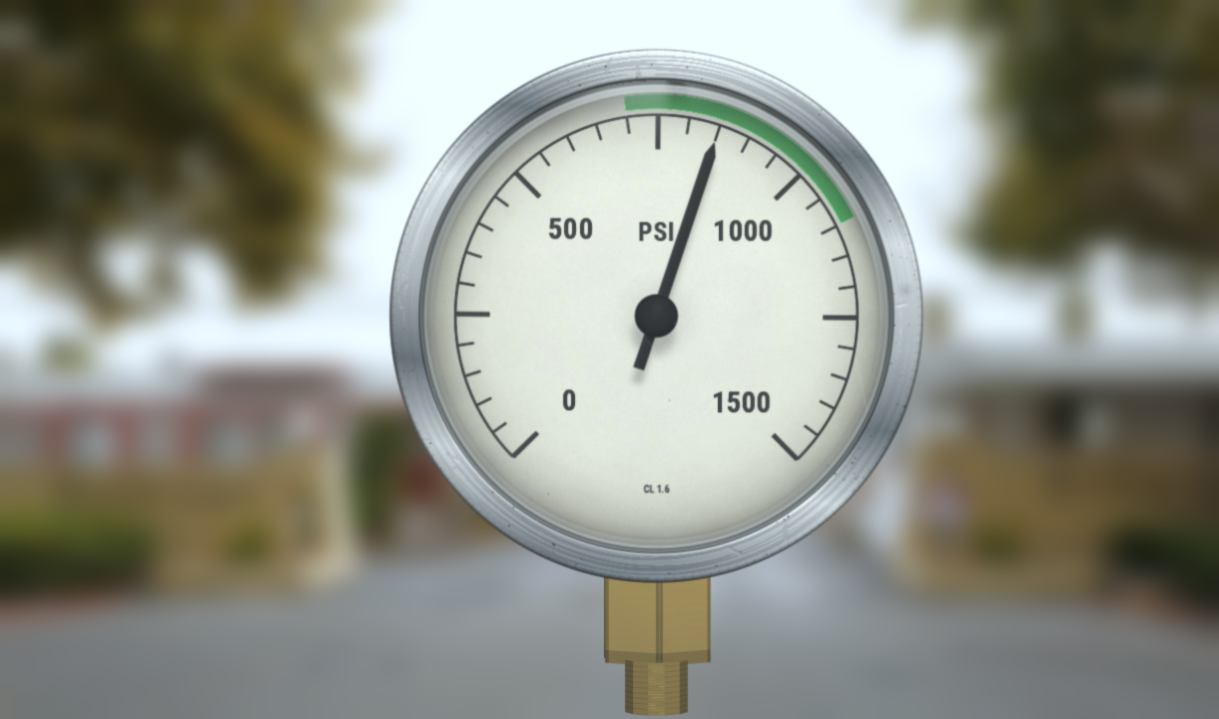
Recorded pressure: psi 850
